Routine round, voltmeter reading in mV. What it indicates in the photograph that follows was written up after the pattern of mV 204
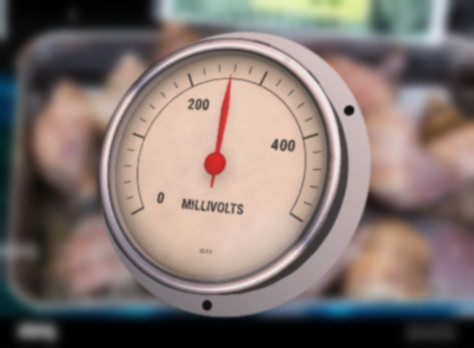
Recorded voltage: mV 260
